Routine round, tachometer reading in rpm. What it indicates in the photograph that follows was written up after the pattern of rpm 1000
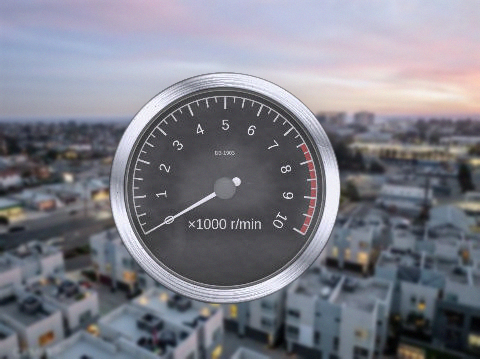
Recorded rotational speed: rpm 0
